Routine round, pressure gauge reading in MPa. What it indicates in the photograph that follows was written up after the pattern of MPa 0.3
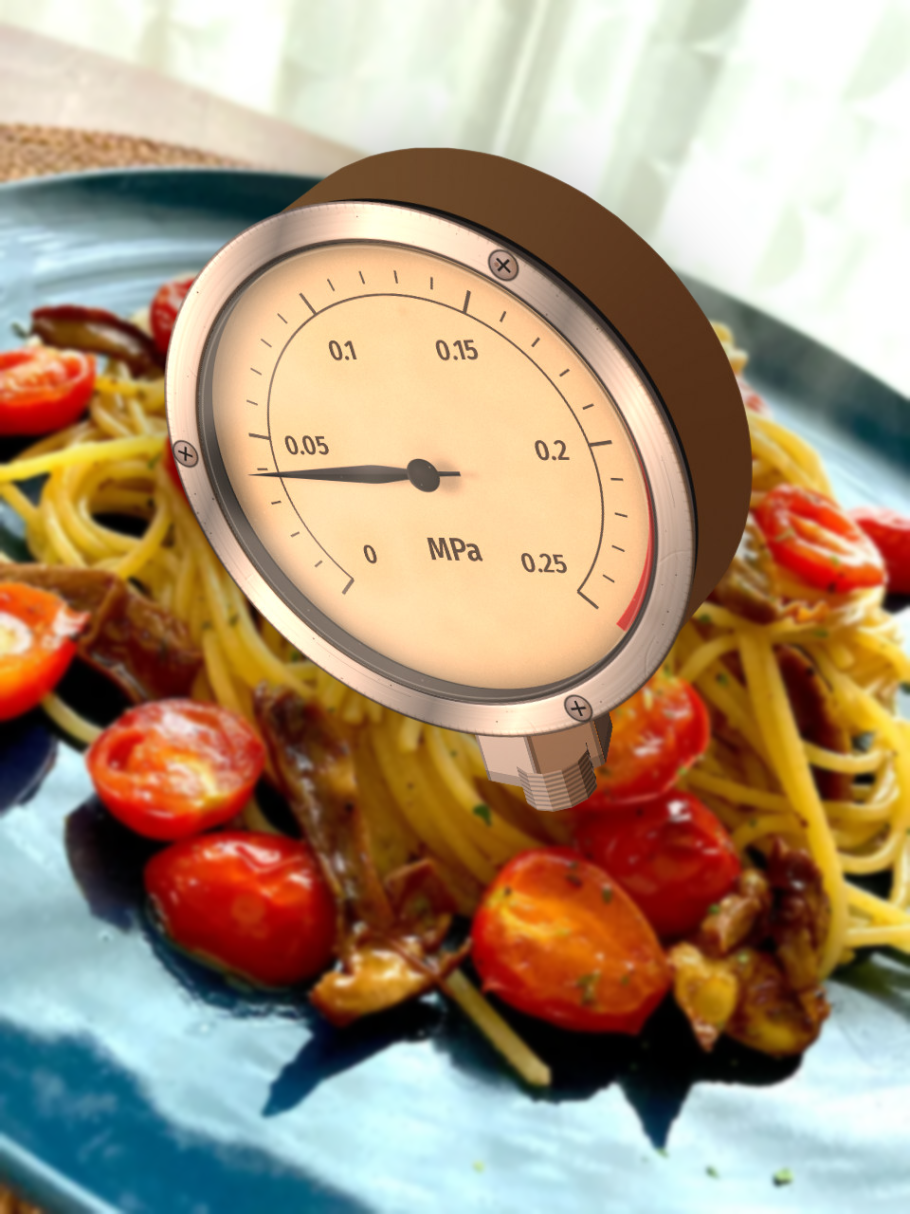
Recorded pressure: MPa 0.04
